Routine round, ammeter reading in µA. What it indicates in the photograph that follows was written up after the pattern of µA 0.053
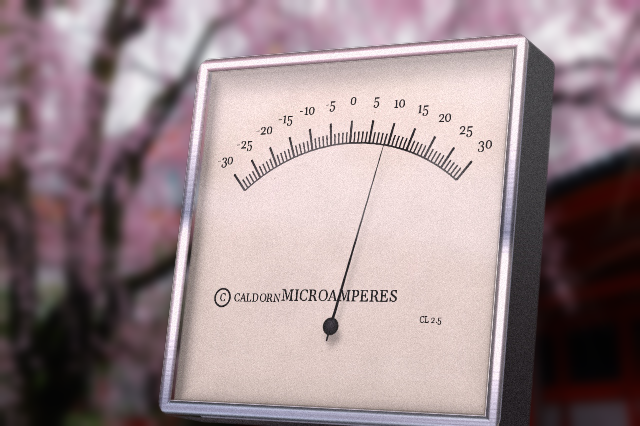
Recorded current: µA 10
